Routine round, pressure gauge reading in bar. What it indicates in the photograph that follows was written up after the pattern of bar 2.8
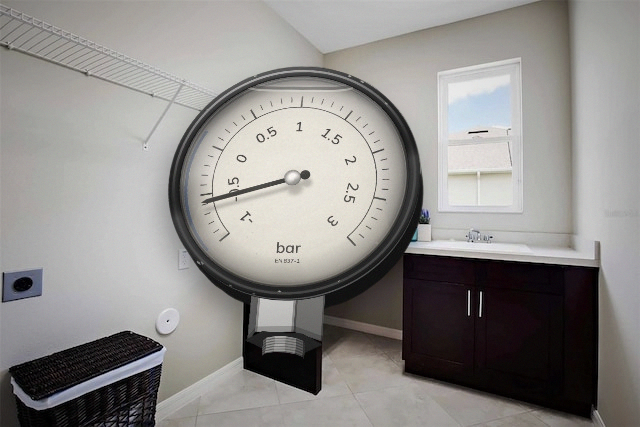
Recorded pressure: bar -0.6
